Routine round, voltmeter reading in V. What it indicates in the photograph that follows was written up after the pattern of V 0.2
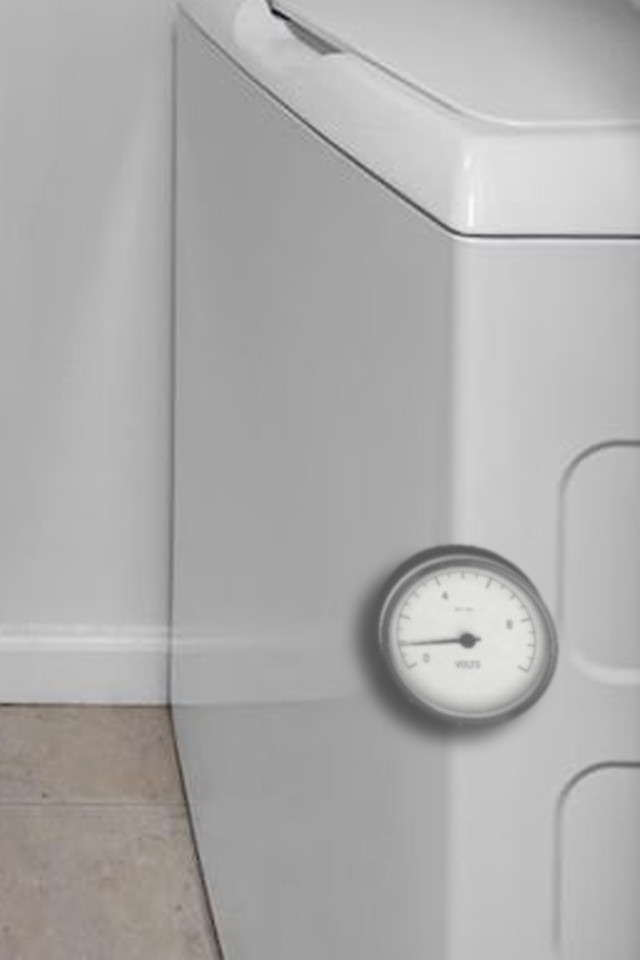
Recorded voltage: V 1
